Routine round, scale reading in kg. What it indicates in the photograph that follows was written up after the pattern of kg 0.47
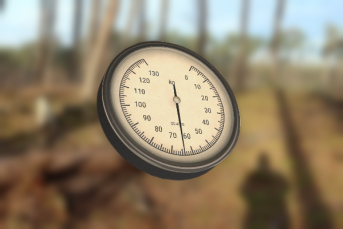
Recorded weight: kg 65
